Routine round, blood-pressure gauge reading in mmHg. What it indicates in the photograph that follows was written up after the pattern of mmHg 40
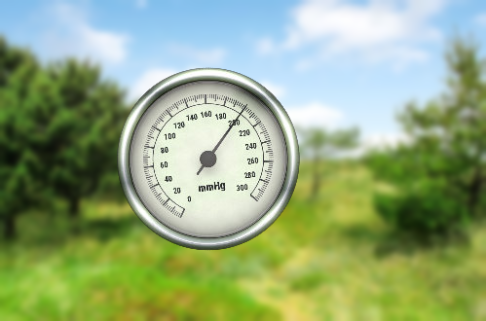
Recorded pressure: mmHg 200
